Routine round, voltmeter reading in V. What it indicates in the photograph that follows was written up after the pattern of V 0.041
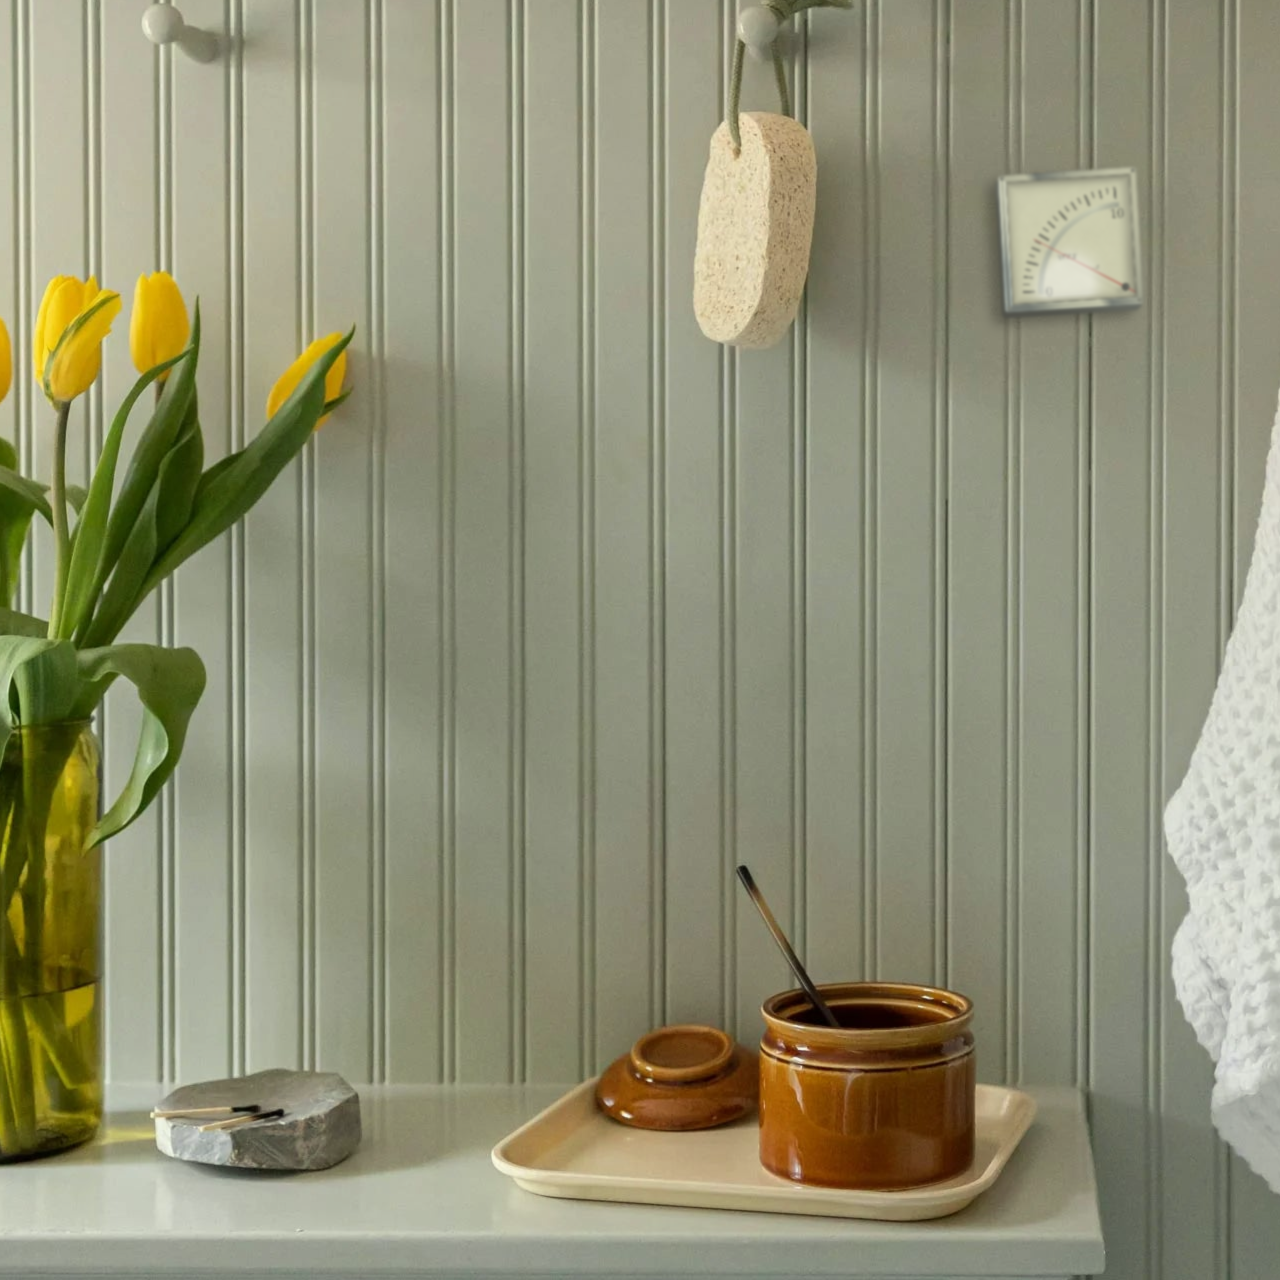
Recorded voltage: V 3.5
